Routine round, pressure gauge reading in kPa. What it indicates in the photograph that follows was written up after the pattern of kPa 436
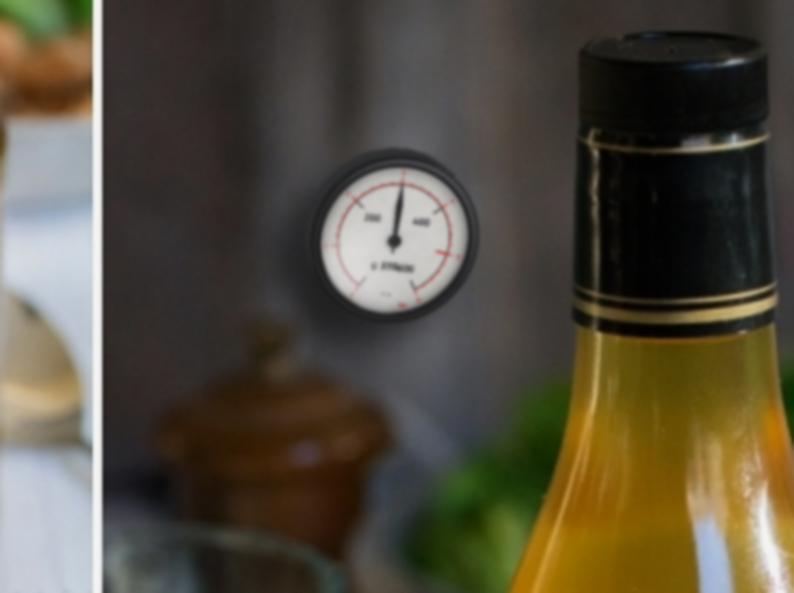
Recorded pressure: kPa 300
